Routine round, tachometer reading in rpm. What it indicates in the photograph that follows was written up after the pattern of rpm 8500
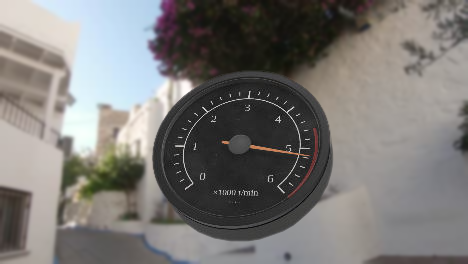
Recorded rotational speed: rpm 5200
